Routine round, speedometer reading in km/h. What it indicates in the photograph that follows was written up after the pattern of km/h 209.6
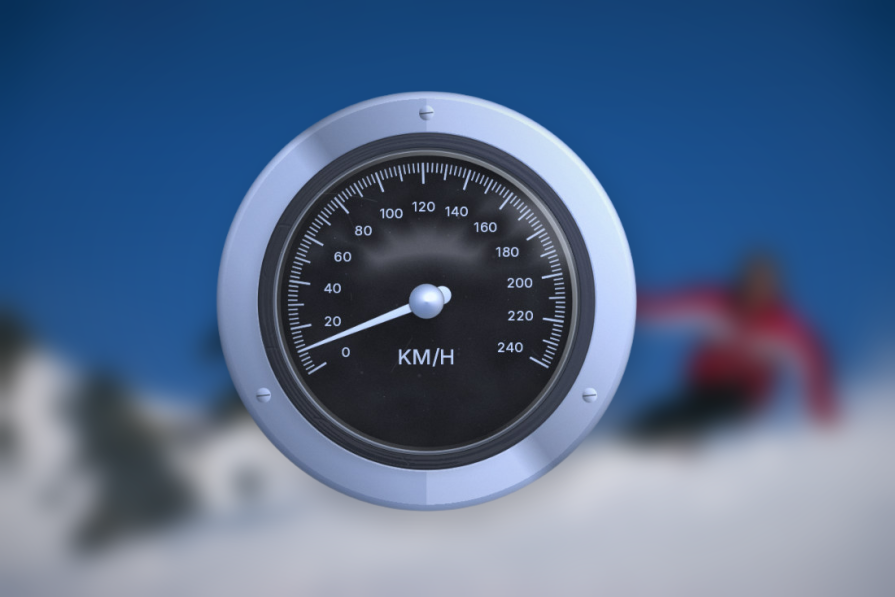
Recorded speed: km/h 10
